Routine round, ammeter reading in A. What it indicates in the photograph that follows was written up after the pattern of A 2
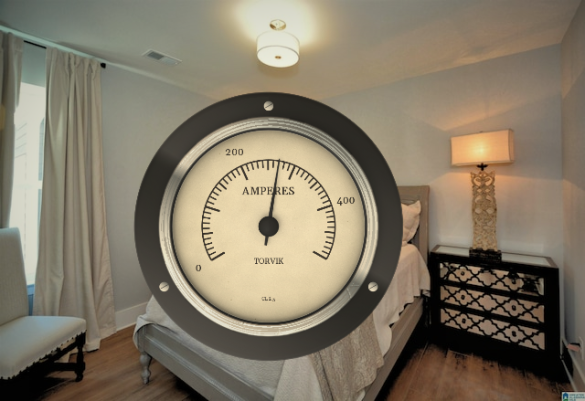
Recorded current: A 270
